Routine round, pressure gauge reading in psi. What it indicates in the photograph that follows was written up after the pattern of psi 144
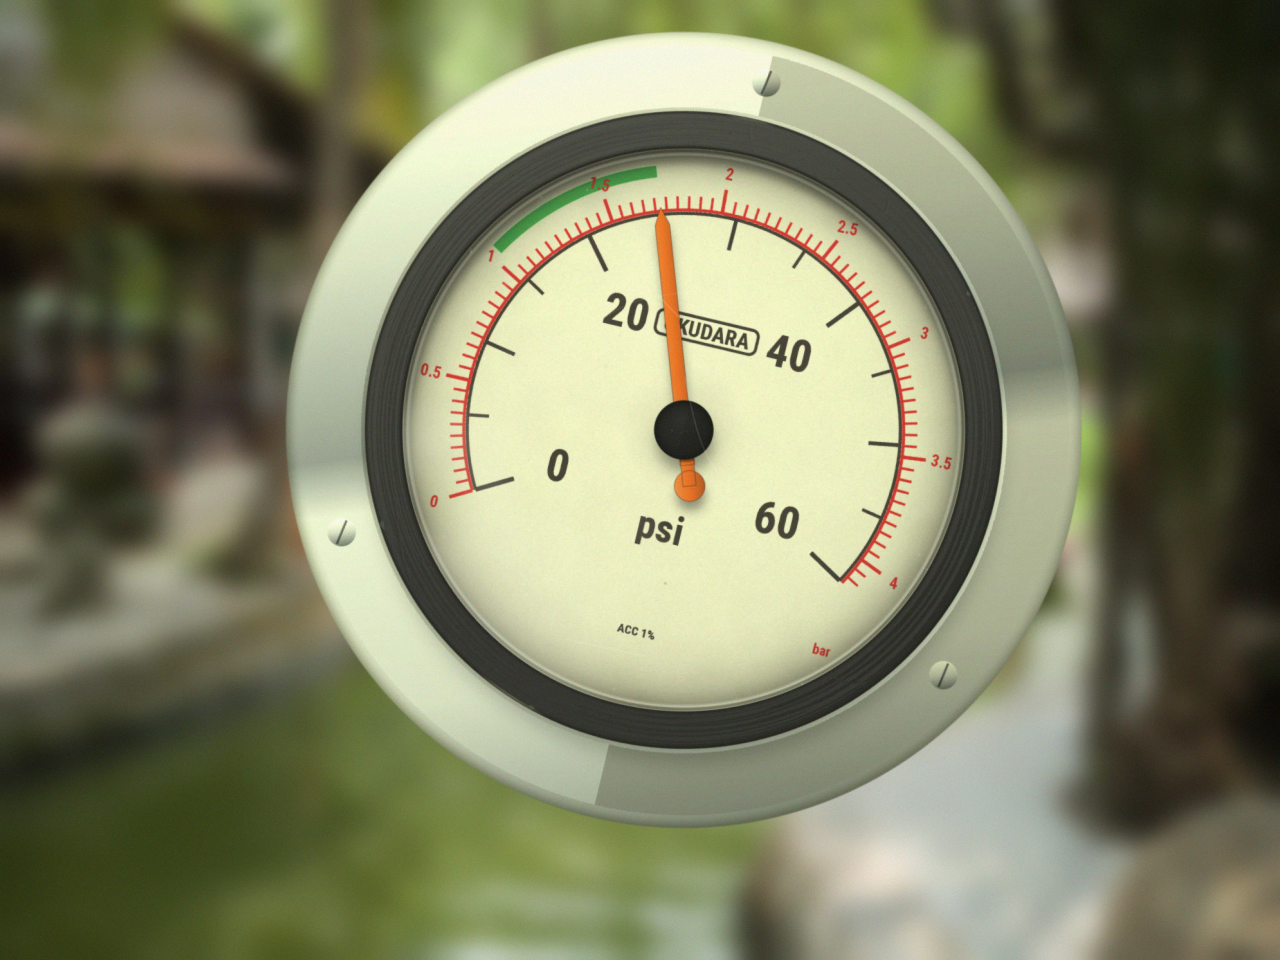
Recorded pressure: psi 25
